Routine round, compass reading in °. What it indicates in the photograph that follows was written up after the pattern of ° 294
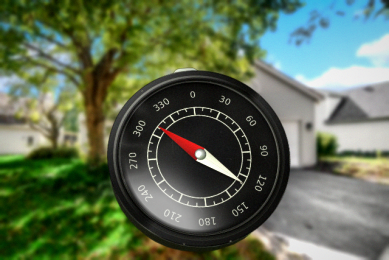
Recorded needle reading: ° 310
